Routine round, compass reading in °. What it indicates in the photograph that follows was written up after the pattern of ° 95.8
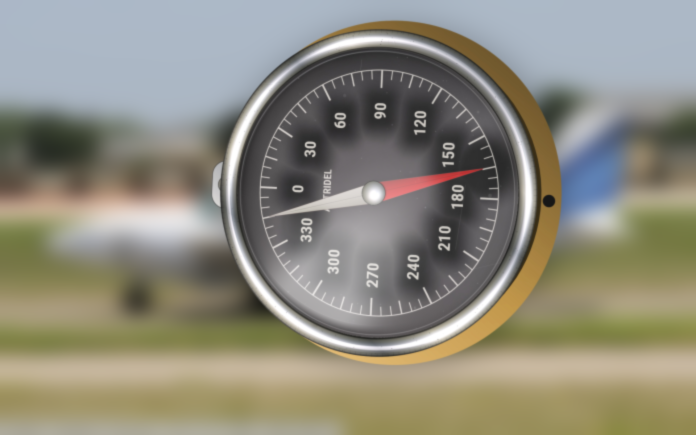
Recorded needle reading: ° 165
